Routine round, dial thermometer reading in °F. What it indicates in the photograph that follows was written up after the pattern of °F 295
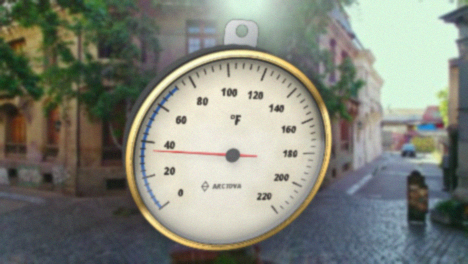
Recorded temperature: °F 36
